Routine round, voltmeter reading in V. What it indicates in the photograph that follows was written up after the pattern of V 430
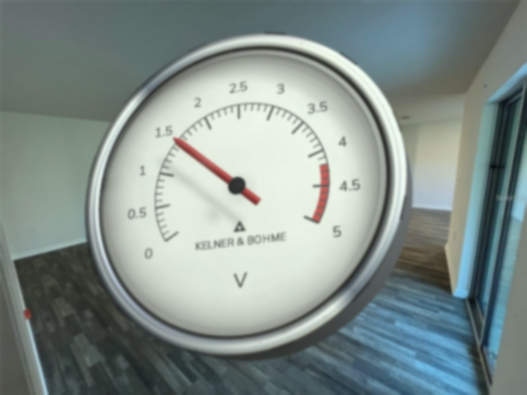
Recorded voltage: V 1.5
